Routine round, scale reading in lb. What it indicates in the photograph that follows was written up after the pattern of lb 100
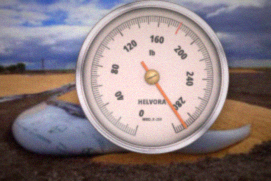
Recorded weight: lb 290
